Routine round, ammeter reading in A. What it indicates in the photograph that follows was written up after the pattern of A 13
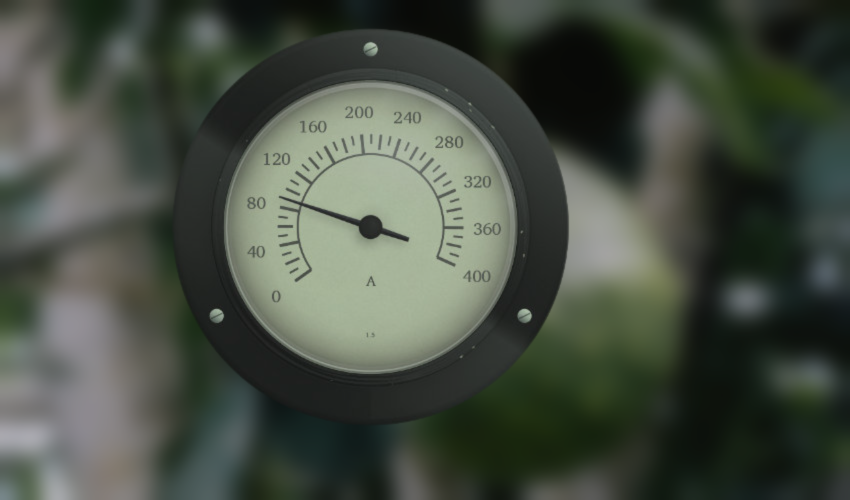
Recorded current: A 90
